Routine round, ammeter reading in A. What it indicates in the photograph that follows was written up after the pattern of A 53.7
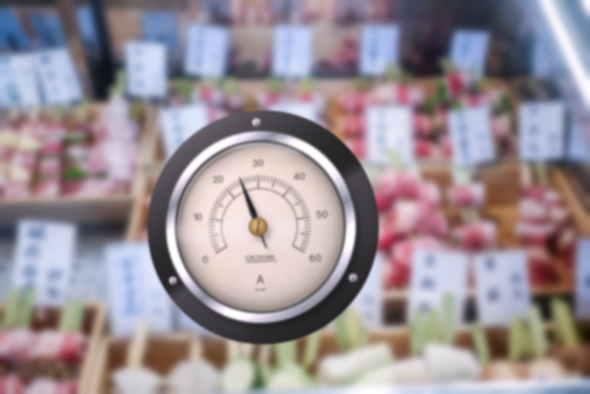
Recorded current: A 25
